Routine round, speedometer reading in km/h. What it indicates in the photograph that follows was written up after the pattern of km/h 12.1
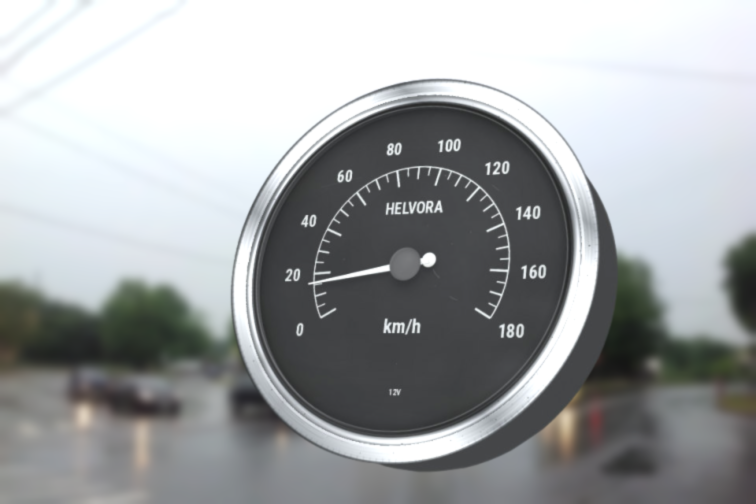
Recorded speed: km/h 15
